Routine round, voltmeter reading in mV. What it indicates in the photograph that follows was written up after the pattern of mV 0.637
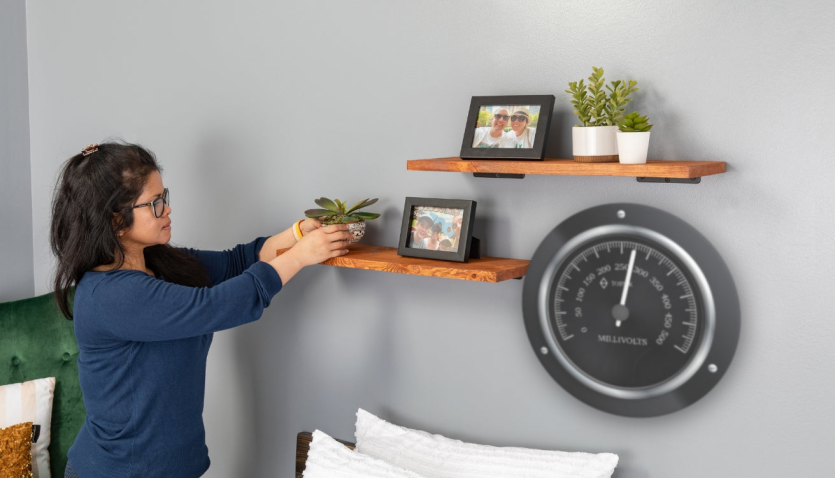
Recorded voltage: mV 275
